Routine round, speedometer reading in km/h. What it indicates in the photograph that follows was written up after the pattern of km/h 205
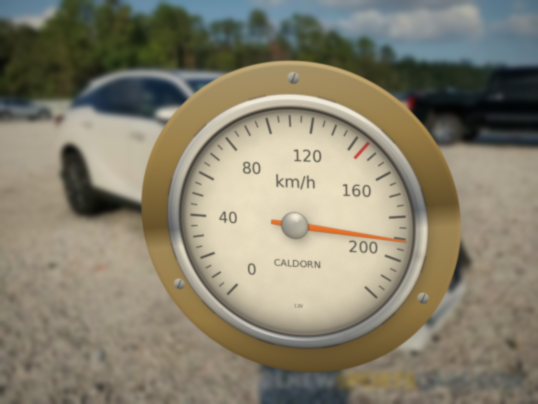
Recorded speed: km/h 190
